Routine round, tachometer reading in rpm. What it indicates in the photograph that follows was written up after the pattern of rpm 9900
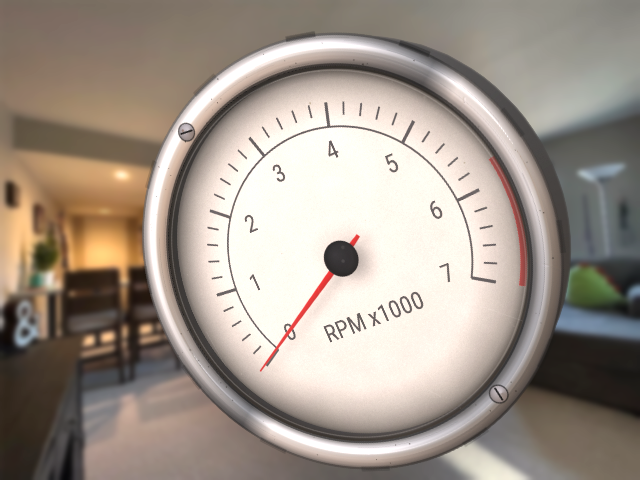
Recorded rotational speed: rpm 0
